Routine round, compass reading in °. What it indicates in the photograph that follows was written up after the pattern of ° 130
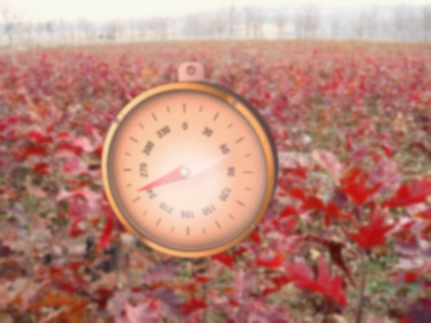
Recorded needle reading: ° 247.5
